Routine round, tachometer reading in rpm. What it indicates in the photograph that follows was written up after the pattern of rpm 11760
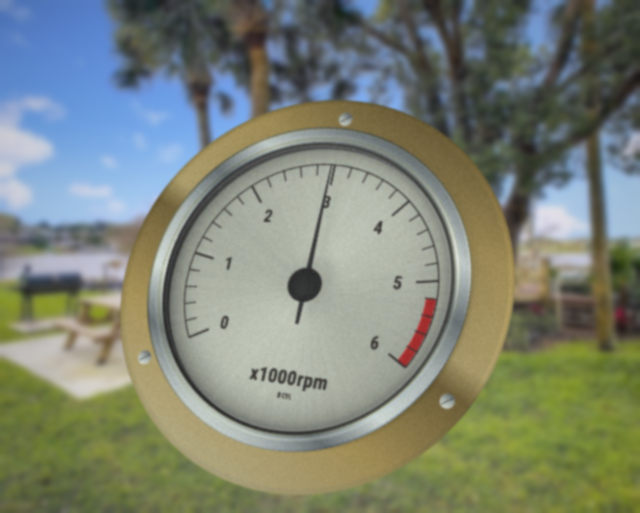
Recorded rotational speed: rpm 3000
